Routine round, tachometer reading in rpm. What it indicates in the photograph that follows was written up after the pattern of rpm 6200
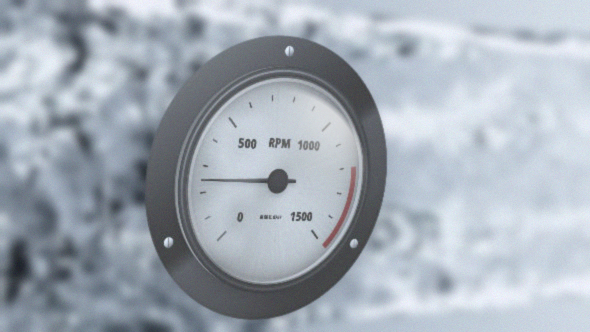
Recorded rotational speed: rpm 250
